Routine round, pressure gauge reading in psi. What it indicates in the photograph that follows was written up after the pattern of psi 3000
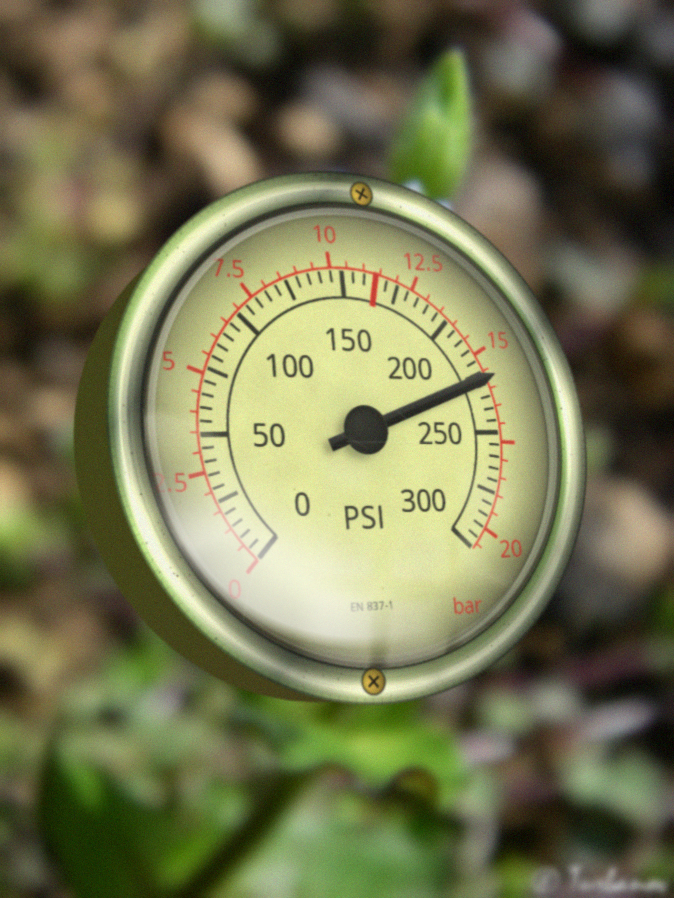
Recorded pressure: psi 227.5
